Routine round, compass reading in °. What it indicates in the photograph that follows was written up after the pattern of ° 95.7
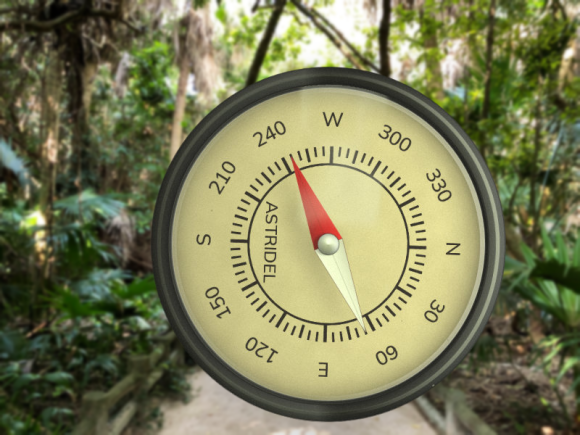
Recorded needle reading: ° 245
